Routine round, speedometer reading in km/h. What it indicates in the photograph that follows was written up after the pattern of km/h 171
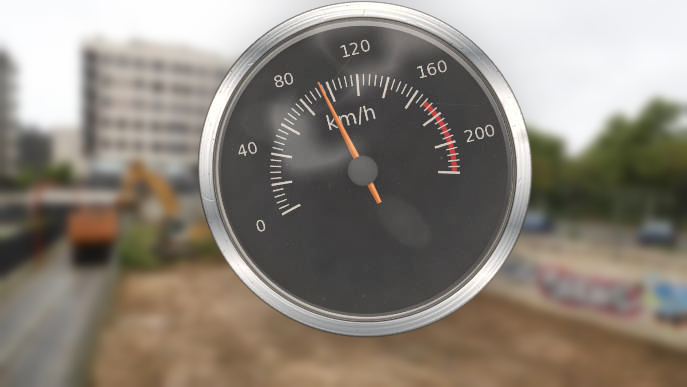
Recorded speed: km/h 96
